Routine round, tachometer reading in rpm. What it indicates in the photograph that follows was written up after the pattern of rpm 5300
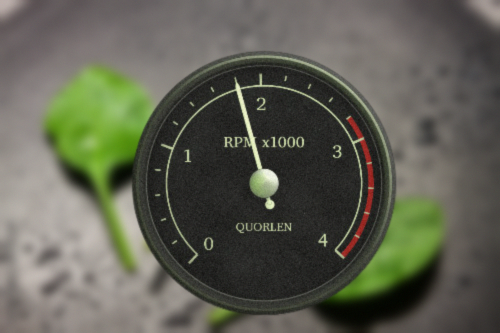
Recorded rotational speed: rpm 1800
